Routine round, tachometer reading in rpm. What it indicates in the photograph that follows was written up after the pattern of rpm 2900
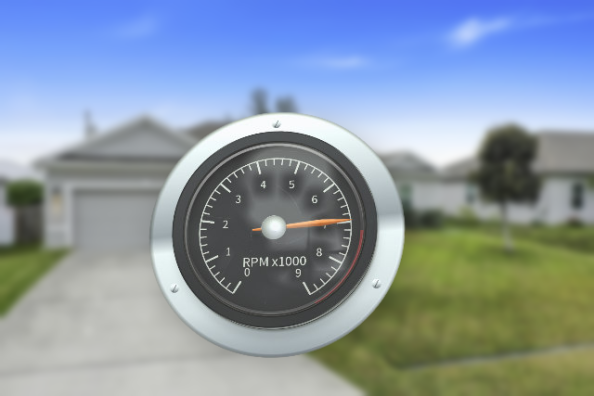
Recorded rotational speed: rpm 7000
